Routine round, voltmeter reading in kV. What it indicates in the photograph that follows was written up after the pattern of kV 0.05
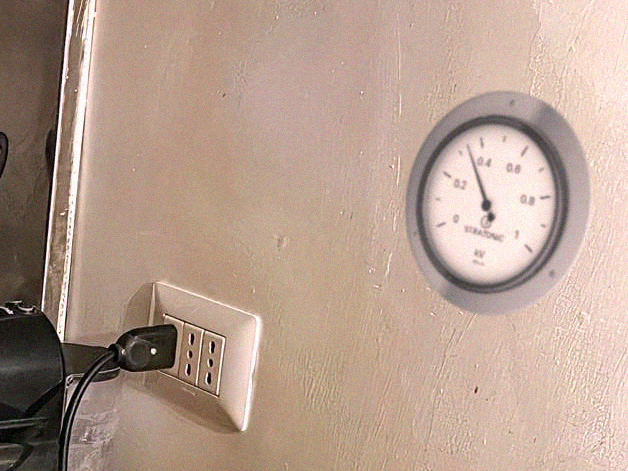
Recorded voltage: kV 0.35
